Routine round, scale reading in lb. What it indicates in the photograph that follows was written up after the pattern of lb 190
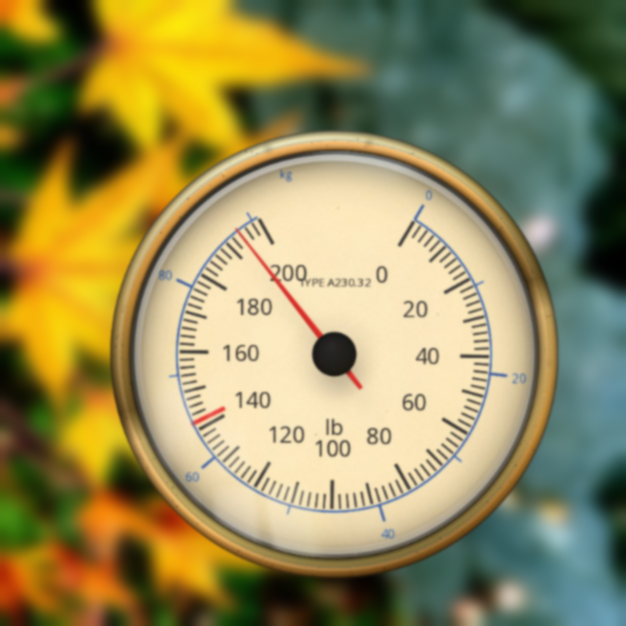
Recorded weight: lb 194
